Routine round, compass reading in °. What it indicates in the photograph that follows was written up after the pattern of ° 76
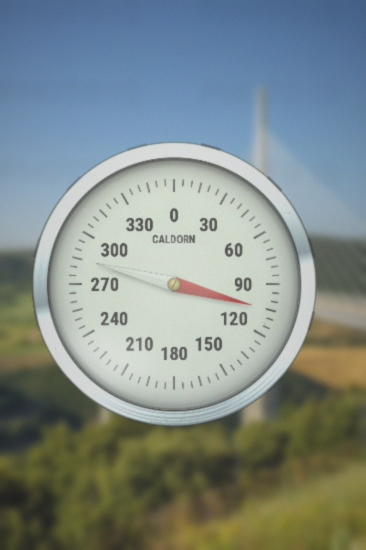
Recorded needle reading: ° 105
